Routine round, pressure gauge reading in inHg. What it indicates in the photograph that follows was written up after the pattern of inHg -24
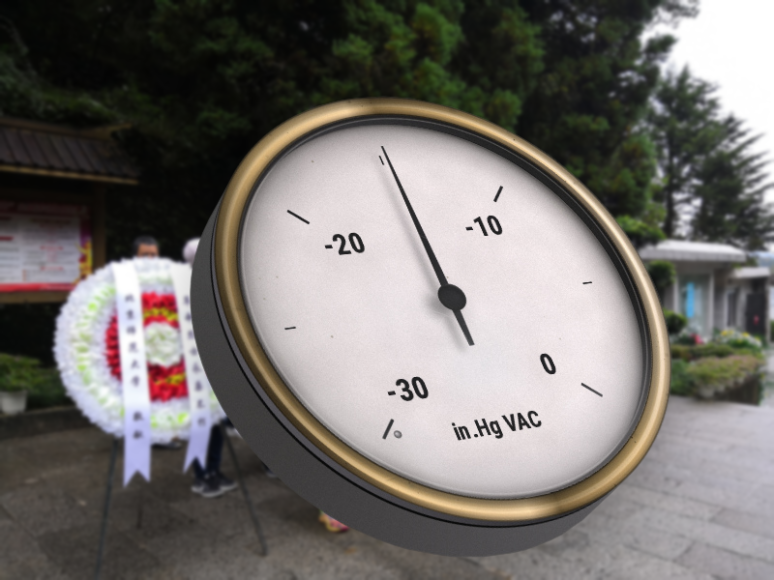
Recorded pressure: inHg -15
